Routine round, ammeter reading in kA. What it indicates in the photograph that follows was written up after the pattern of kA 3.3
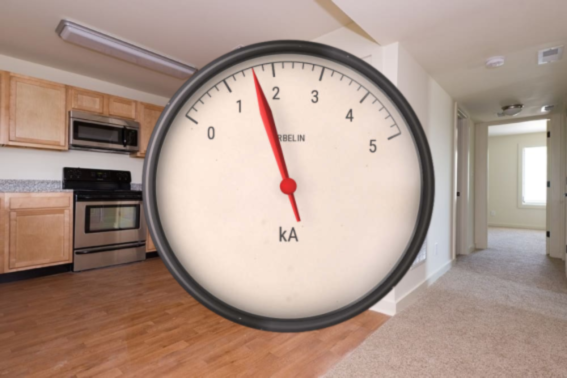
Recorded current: kA 1.6
